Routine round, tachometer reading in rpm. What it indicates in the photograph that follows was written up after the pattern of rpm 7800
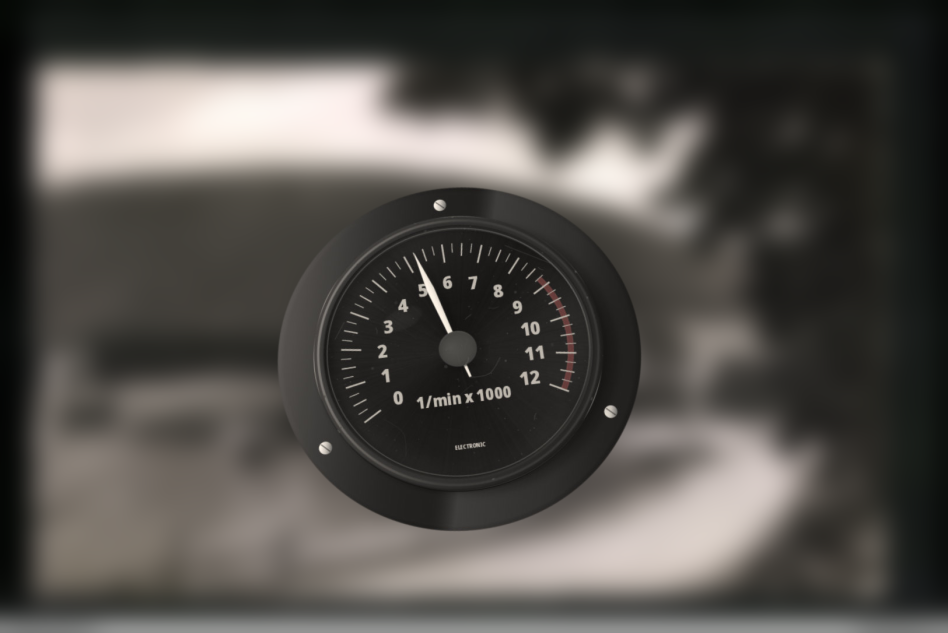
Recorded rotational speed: rpm 5250
